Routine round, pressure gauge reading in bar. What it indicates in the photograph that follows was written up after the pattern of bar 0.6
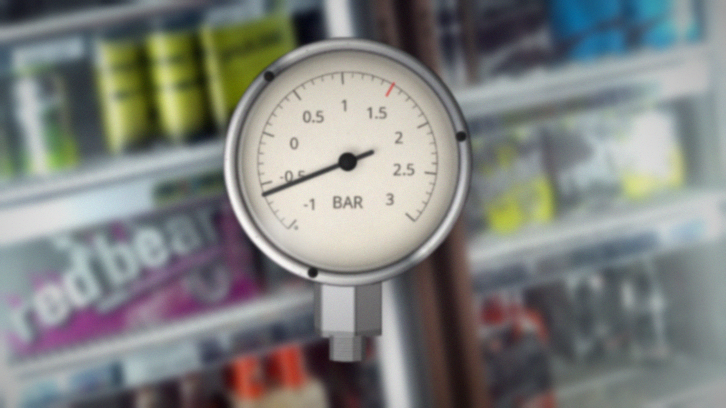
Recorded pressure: bar -0.6
